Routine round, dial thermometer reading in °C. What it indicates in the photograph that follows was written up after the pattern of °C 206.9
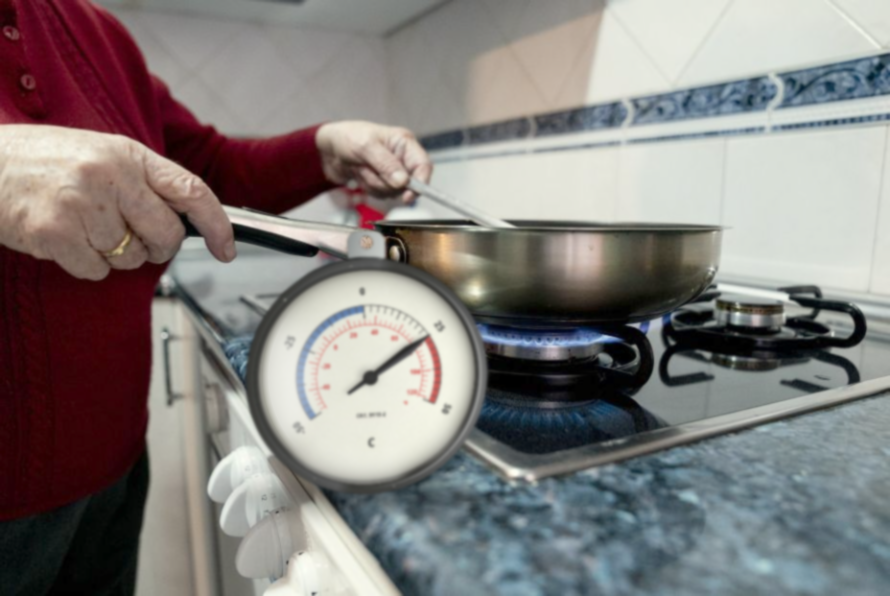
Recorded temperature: °C 25
